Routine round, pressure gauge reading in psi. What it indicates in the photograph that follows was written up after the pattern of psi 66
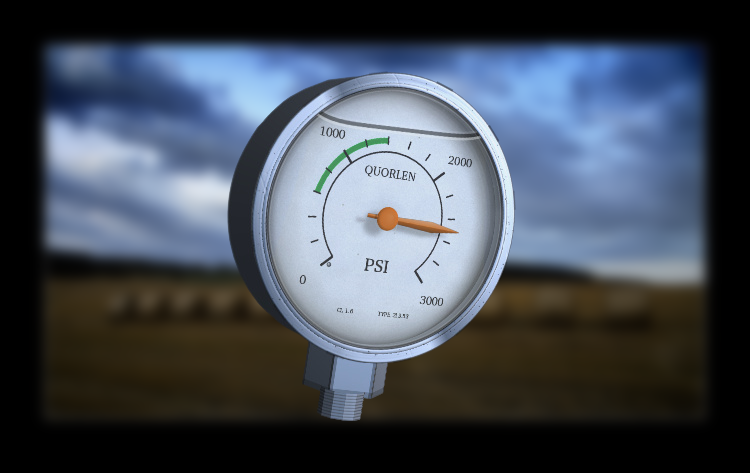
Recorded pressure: psi 2500
